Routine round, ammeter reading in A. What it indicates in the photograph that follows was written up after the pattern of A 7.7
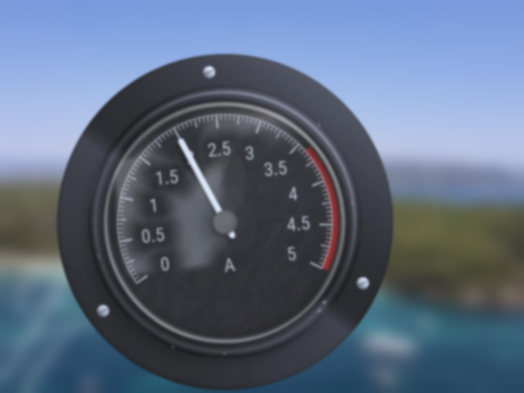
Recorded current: A 2
